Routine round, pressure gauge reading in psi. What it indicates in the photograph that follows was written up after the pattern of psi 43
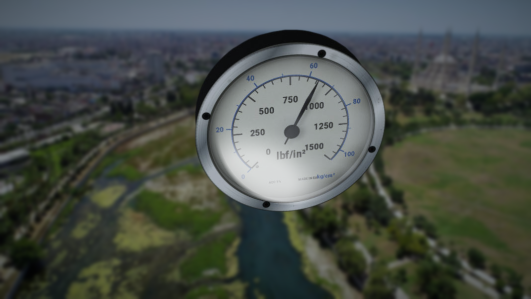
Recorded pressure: psi 900
